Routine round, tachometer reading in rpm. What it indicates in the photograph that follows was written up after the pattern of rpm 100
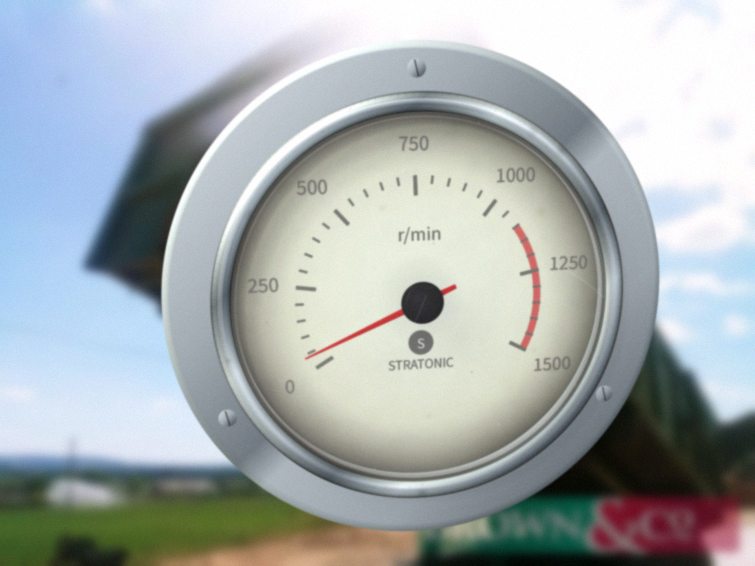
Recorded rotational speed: rpm 50
